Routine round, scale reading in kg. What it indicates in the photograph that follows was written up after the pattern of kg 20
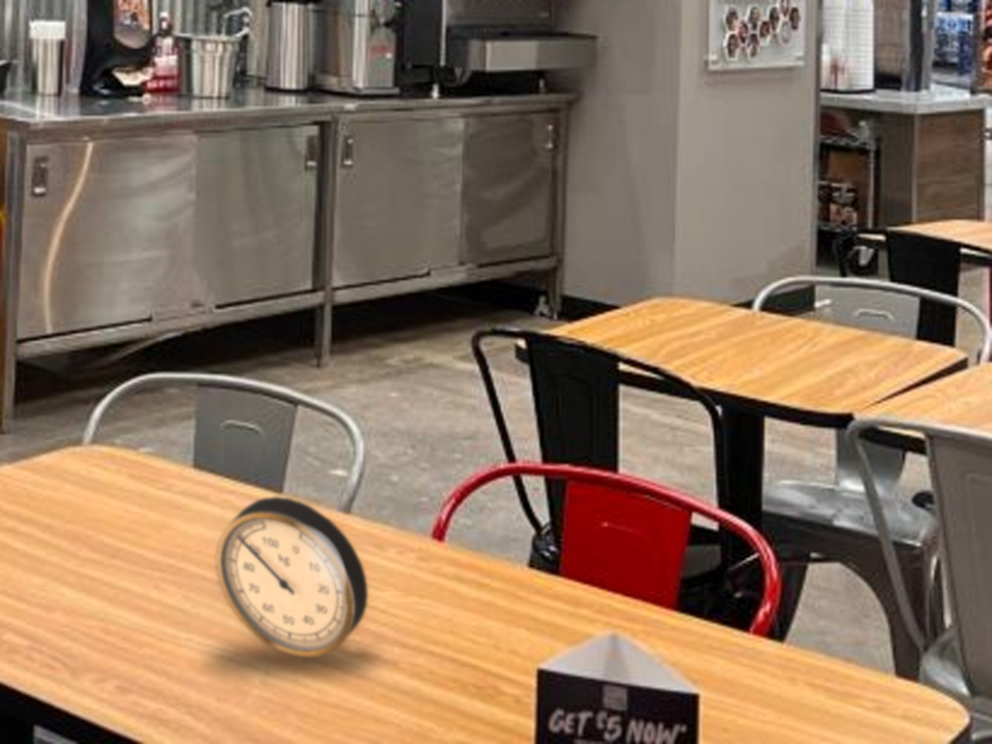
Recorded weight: kg 90
